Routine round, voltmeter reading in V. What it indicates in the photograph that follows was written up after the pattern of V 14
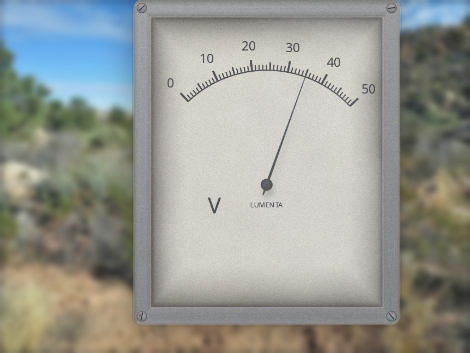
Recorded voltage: V 35
